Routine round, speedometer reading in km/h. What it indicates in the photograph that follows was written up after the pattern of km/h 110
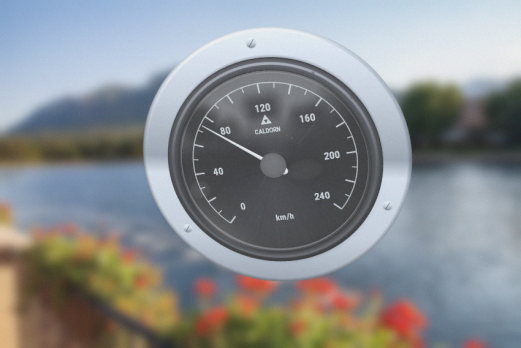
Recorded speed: km/h 75
